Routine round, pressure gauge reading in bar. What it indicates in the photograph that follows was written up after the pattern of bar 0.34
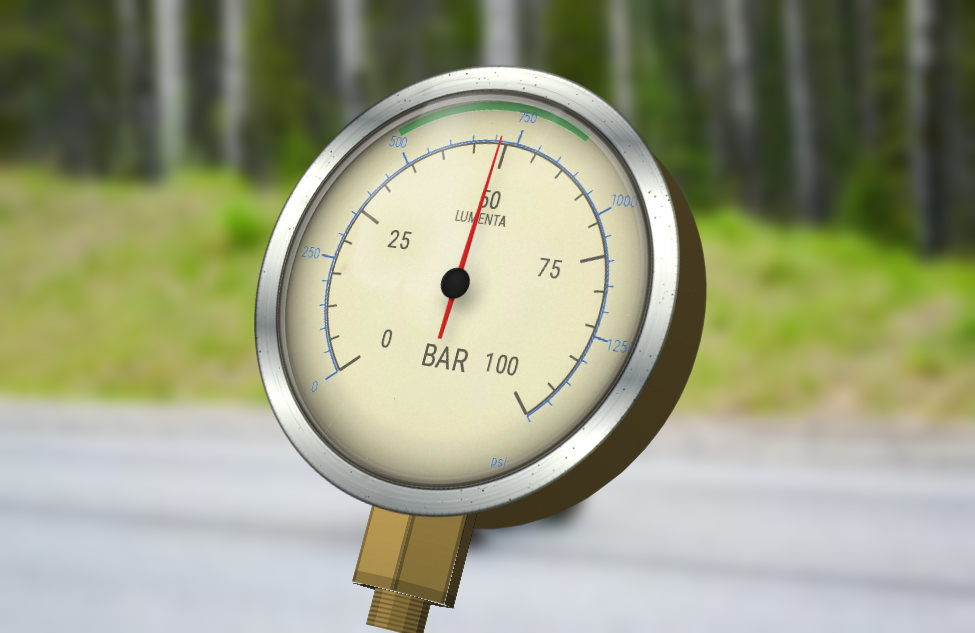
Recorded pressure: bar 50
